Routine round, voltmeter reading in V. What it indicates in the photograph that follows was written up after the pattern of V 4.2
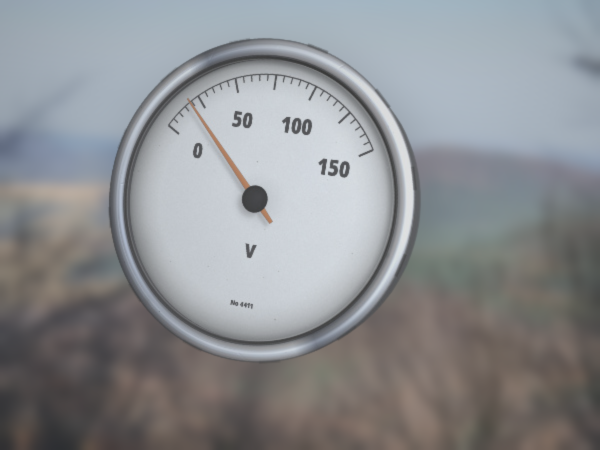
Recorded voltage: V 20
